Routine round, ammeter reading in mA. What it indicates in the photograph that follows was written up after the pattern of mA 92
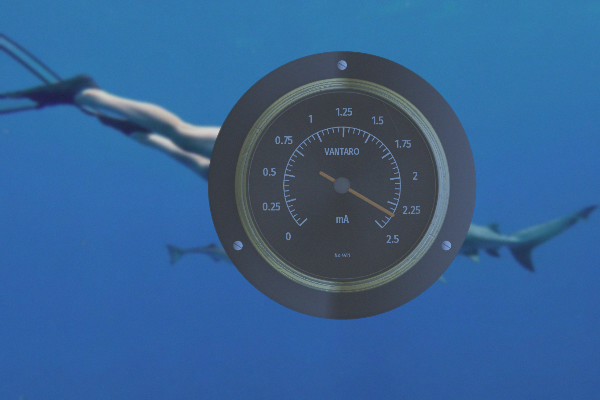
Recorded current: mA 2.35
